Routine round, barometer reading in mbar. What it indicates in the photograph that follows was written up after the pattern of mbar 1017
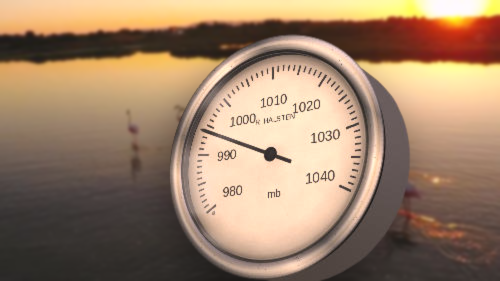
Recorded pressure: mbar 994
